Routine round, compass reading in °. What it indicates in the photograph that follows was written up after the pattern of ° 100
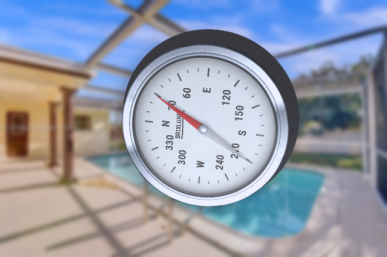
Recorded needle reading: ° 30
